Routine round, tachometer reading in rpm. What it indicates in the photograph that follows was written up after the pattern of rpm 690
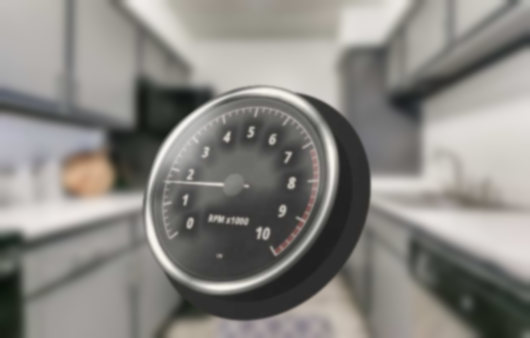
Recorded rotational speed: rpm 1600
